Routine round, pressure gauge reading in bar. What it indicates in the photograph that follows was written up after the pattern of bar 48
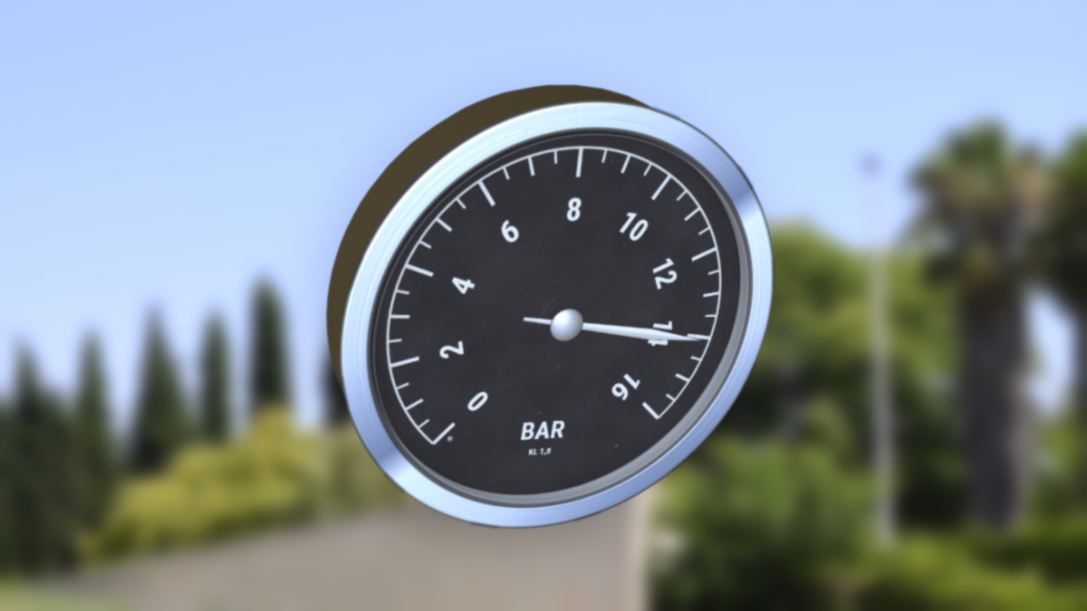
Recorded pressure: bar 14
